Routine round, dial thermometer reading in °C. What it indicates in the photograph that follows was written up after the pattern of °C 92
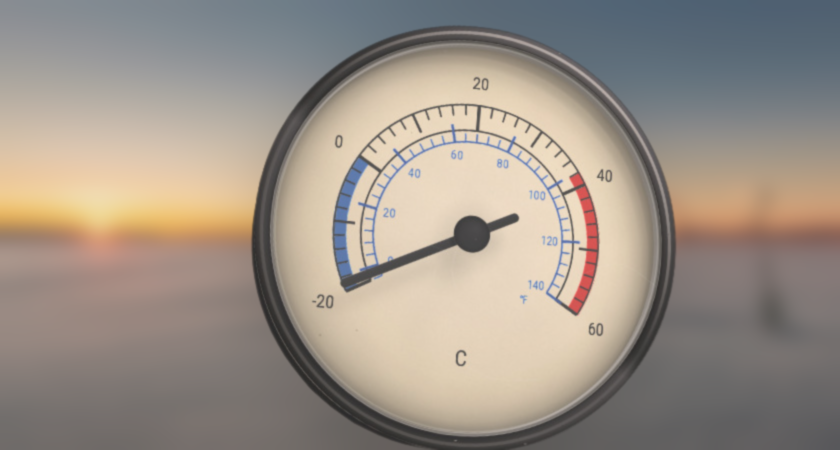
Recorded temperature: °C -19
